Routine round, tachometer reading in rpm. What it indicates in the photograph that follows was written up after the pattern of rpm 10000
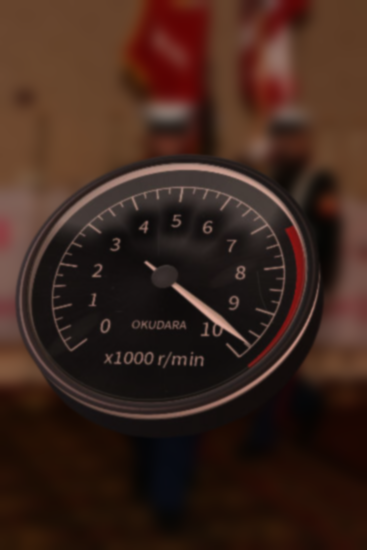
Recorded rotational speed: rpm 9750
